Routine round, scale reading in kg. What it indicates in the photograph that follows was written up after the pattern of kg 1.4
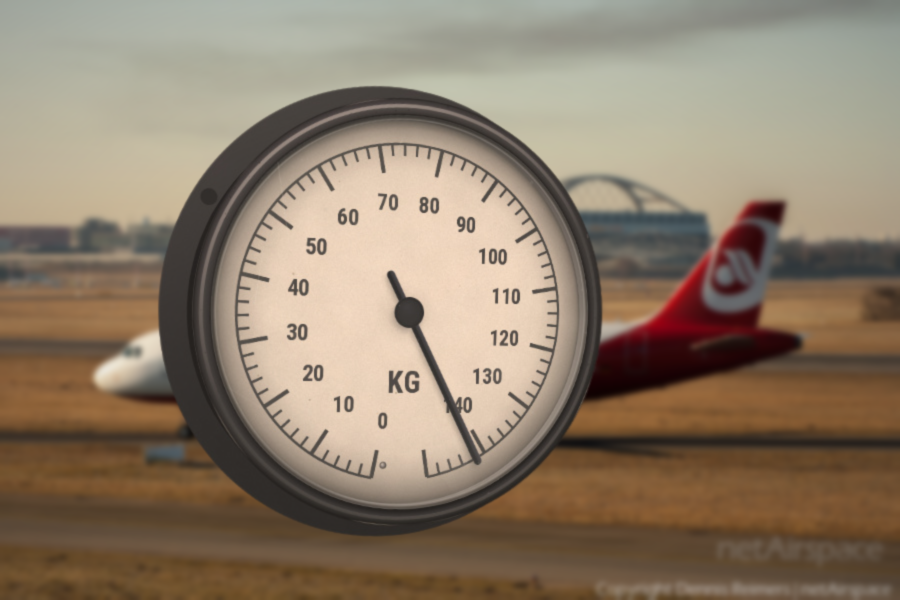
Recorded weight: kg 142
